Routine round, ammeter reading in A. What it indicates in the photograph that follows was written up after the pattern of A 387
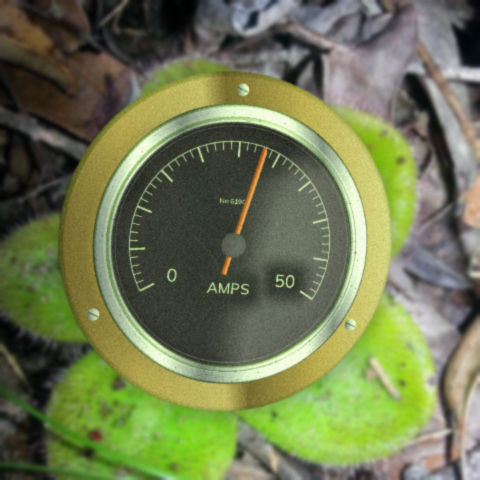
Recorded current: A 28
